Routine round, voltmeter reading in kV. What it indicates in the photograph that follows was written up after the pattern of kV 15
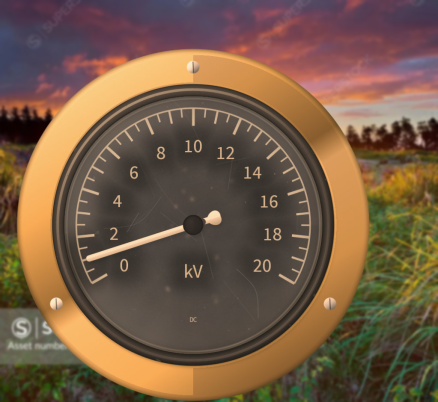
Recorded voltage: kV 1
